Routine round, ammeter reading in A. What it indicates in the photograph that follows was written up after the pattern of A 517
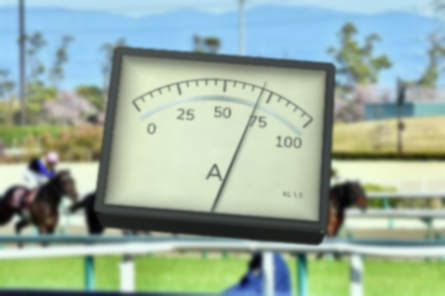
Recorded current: A 70
